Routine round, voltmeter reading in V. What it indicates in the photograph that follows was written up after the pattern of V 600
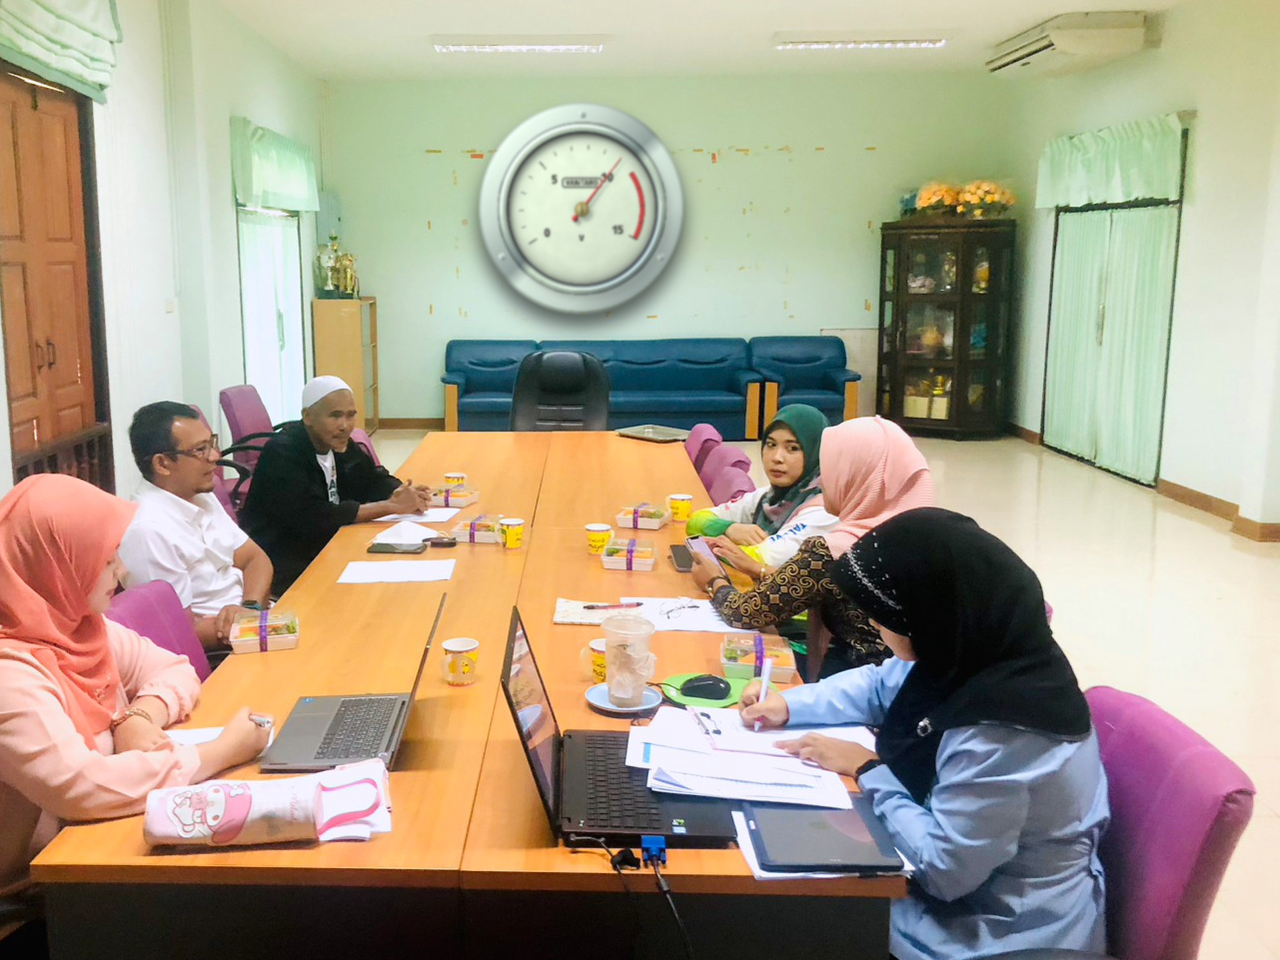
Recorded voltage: V 10
